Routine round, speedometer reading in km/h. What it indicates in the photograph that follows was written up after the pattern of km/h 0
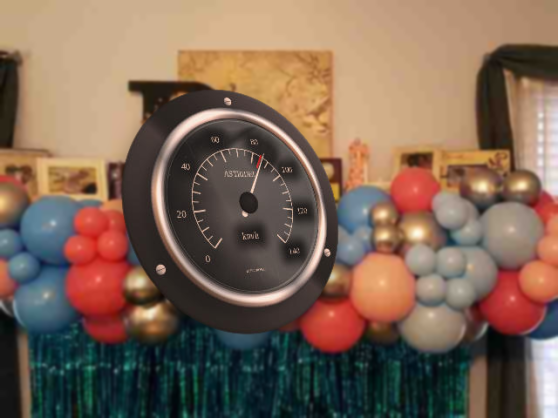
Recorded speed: km/h 85
